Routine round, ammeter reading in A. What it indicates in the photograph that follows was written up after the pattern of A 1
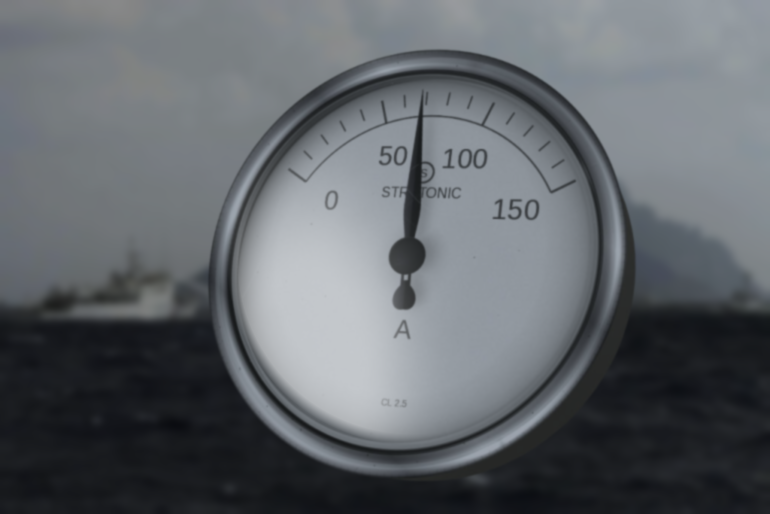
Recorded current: A 70
